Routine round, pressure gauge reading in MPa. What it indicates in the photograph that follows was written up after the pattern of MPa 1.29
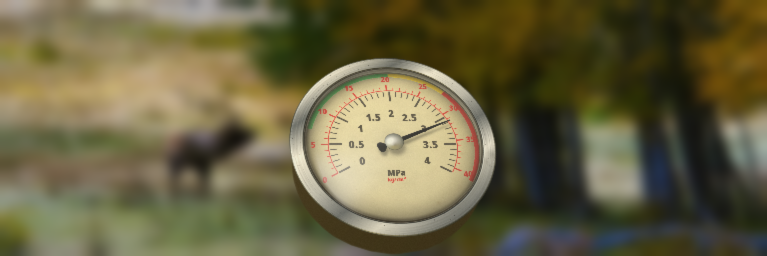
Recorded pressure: MPa 3.1
